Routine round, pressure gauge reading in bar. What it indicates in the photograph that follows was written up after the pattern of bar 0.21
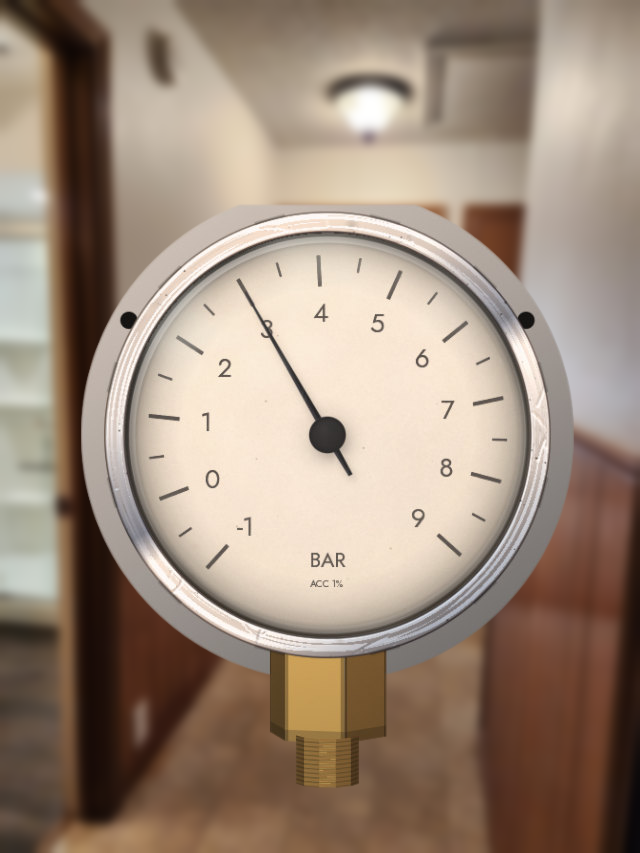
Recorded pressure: bar 3
